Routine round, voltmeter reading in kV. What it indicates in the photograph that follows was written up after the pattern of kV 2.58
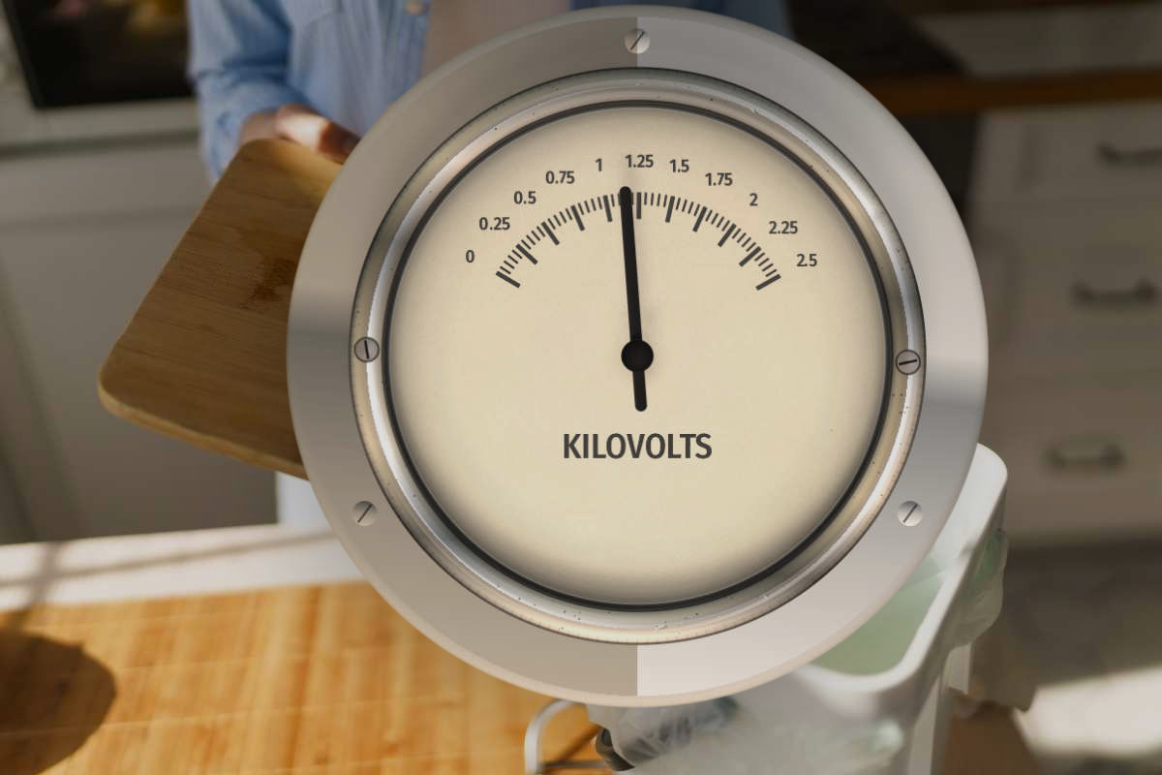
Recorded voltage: kV 1.15
